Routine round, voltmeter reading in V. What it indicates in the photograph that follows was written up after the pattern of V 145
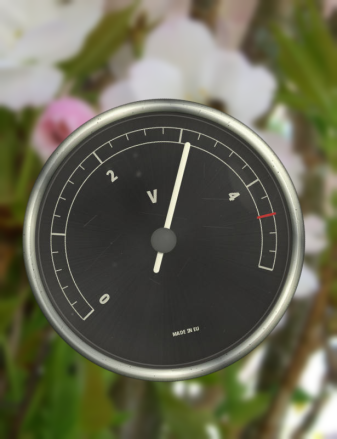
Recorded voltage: V 3.1
